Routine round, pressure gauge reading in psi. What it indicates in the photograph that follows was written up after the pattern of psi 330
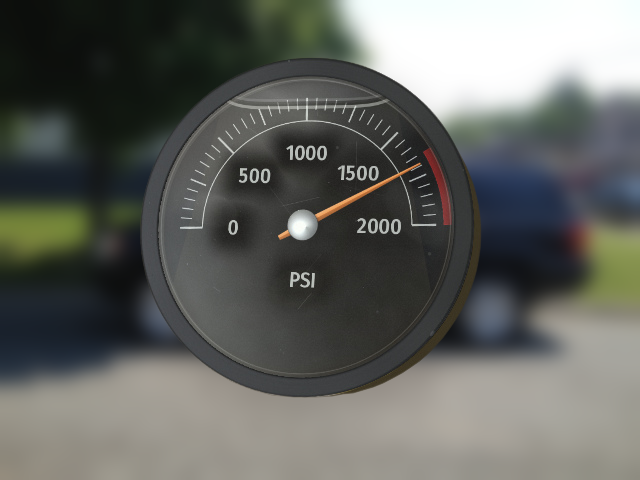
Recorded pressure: psi 1700
